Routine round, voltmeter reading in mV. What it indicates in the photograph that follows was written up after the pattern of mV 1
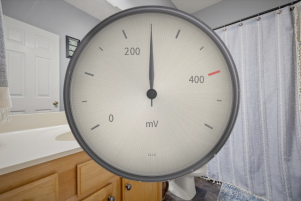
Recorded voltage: mV 250
